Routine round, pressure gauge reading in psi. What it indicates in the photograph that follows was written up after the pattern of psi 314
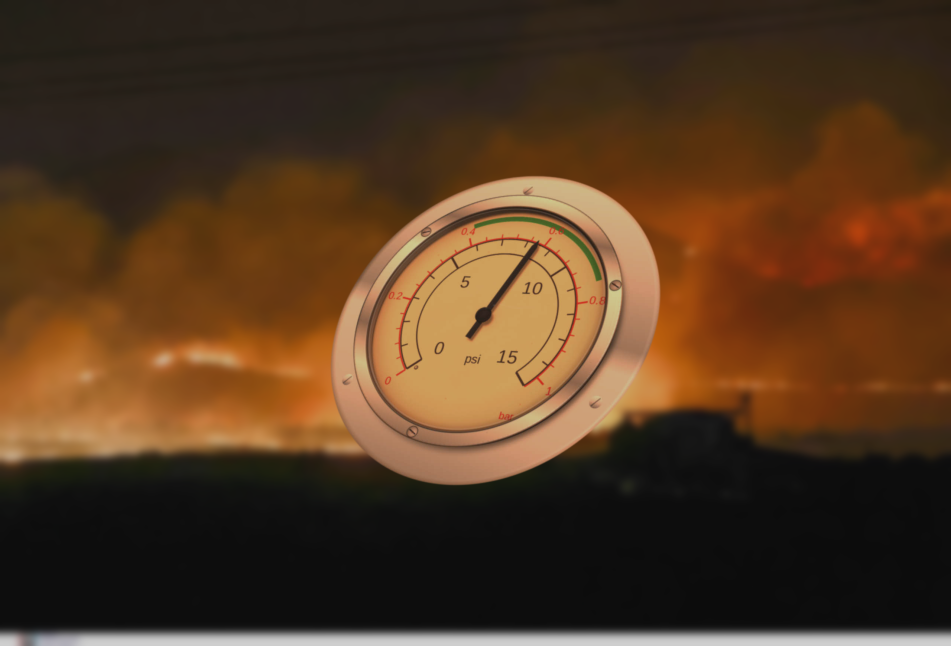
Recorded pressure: psi 8.5
